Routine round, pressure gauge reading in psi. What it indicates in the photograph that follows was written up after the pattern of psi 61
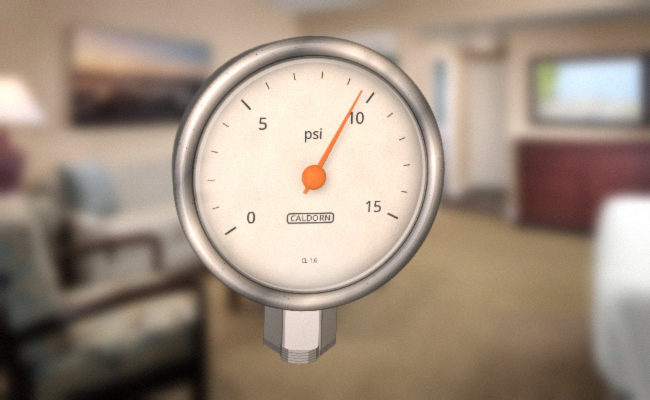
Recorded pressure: psi 9.5
